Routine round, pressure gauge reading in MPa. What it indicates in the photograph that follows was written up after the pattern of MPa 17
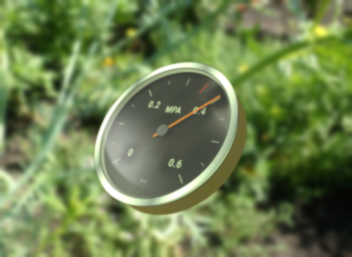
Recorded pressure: MPa 0.4
